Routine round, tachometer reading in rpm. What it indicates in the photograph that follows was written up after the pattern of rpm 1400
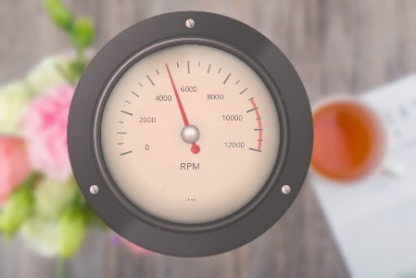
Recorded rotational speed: rpm 5000
